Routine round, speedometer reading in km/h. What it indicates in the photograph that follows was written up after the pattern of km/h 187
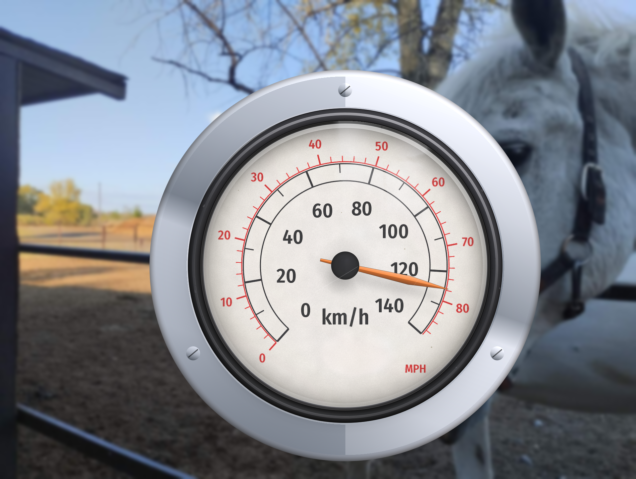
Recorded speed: km/h 125
